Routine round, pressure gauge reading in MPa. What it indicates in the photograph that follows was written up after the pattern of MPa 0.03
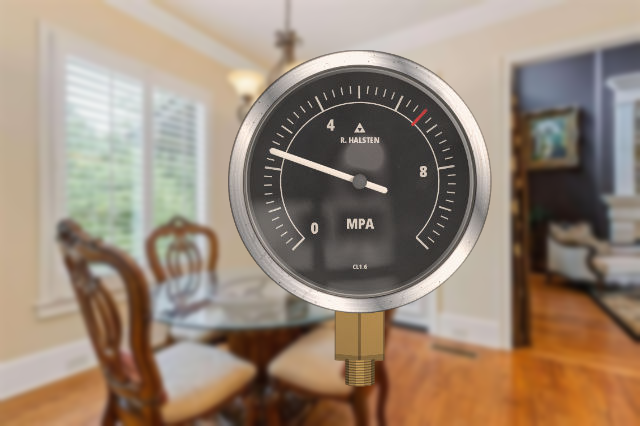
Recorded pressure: MPa 2.4
